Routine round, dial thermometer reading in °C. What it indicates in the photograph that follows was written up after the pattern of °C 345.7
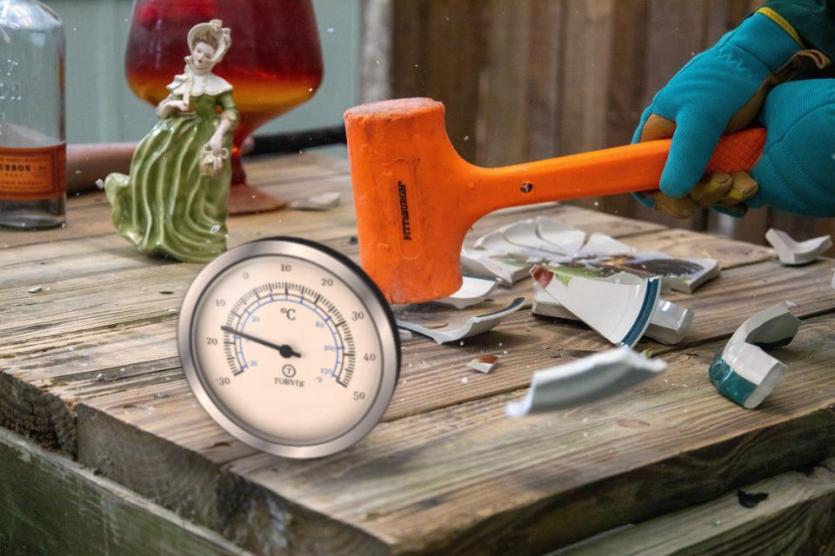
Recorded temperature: °C -15
